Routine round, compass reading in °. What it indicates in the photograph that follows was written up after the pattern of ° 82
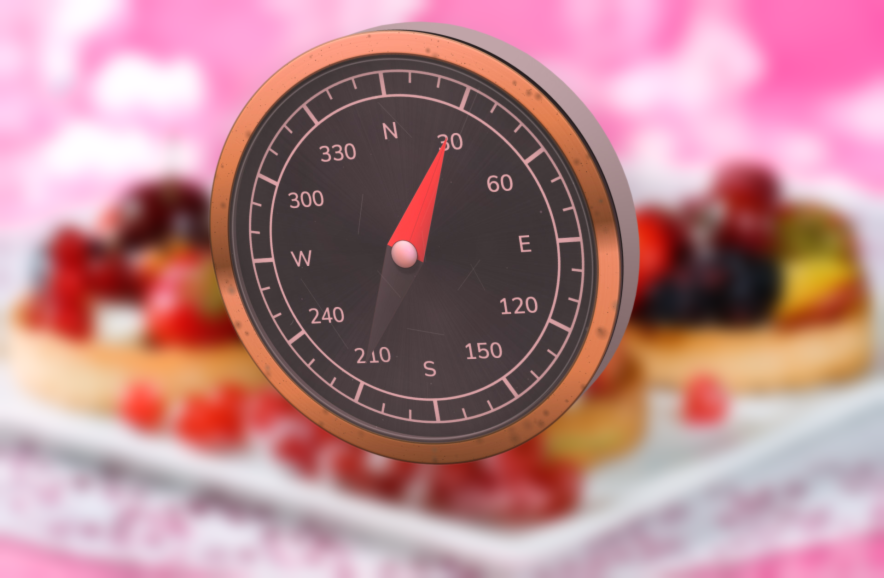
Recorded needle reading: ° 30
